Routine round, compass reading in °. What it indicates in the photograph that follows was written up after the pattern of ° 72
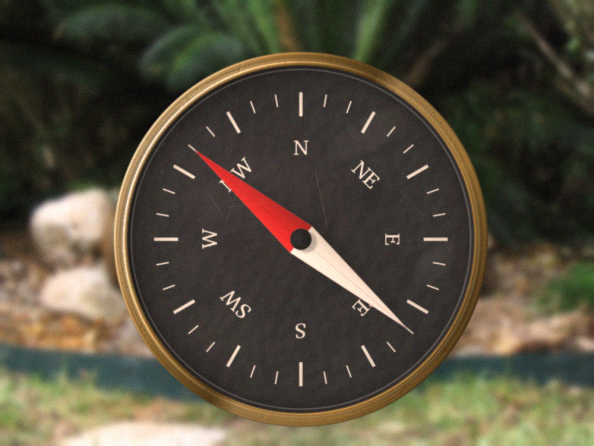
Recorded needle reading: ° 310
